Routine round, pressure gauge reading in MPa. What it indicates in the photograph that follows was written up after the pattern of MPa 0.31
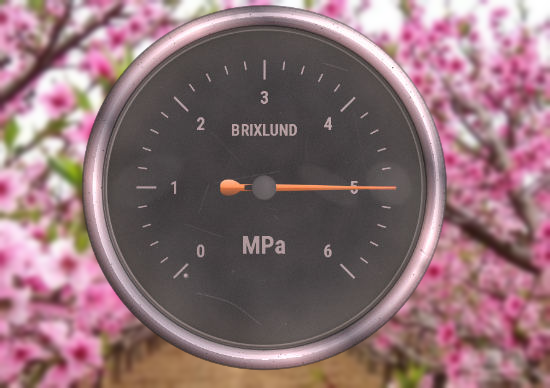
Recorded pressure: MPa 5
